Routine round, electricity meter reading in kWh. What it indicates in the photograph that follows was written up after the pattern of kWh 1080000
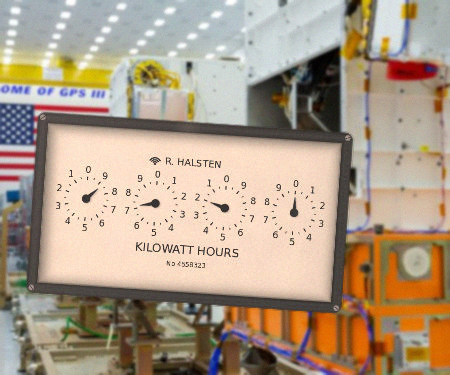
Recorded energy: kWh 8720
